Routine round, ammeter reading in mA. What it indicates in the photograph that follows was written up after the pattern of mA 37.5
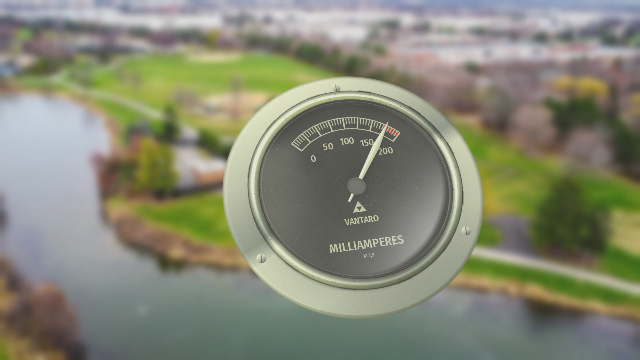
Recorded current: mA 175
